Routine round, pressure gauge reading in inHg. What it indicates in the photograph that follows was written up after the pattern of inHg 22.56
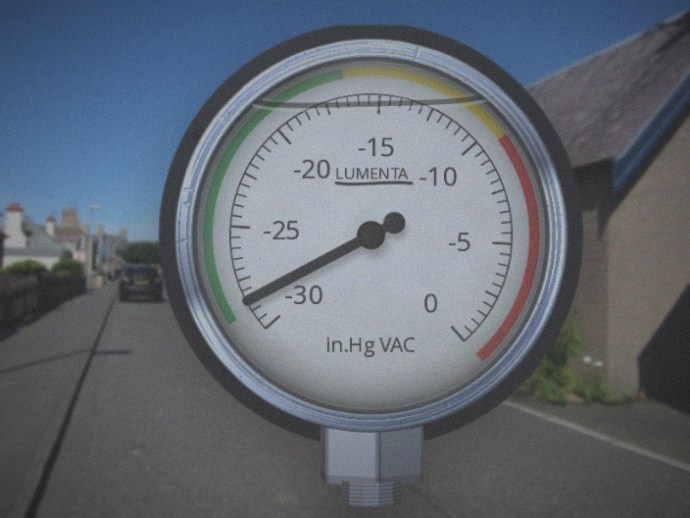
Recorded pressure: inHg -28.5
